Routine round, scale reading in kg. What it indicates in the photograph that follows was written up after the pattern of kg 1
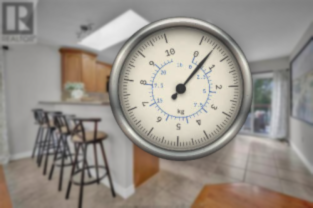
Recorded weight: kg 0.5
